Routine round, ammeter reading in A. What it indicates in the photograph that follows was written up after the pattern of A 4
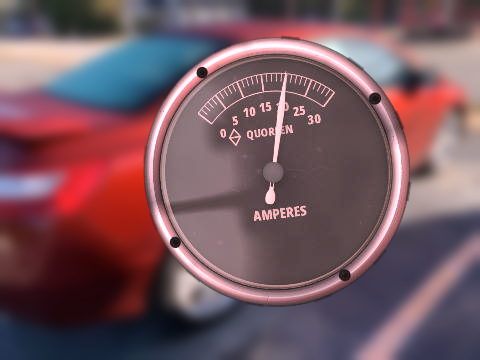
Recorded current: A 20
